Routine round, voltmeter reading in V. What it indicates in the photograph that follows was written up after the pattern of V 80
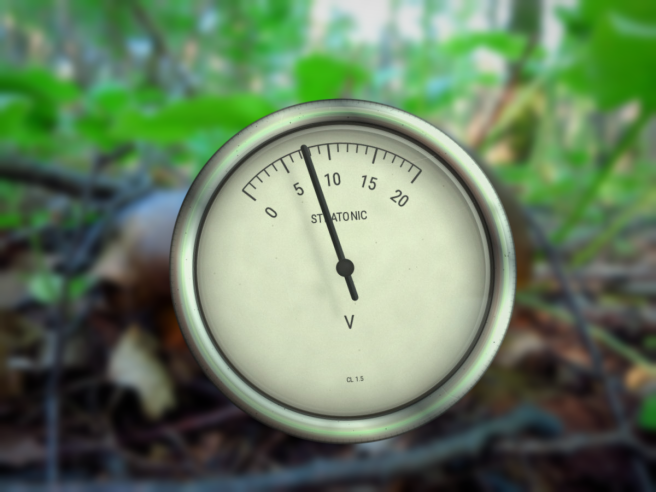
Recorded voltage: V 7.5
